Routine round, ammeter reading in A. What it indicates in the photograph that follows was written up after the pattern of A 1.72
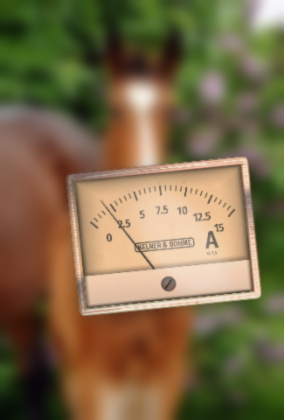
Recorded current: A 2
